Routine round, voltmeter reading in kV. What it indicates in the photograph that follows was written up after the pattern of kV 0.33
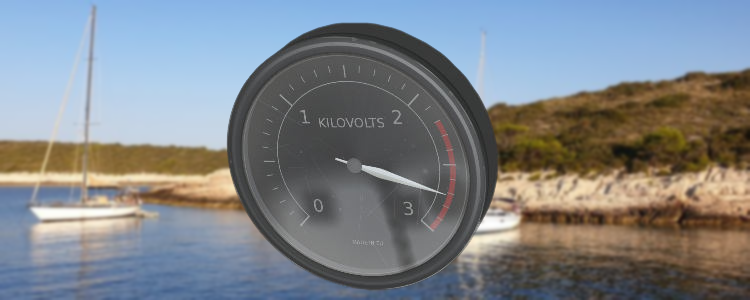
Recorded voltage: kV 2.7
